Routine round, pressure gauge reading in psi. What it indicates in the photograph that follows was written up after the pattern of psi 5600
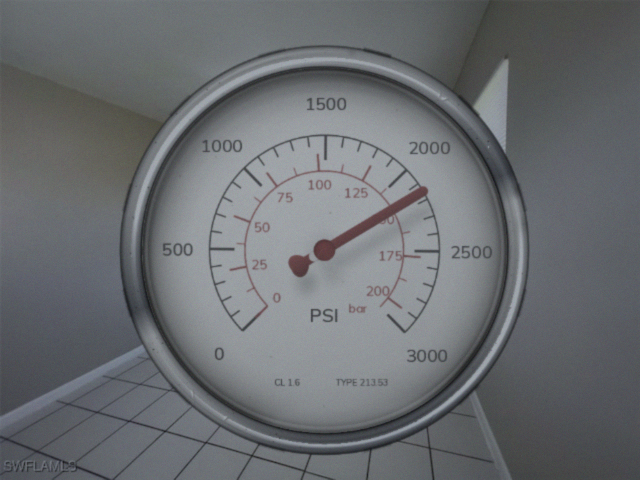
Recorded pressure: psi 2150
